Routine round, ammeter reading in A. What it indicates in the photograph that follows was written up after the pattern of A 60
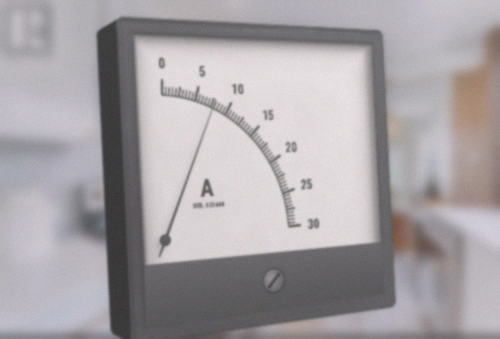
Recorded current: A 7.5
